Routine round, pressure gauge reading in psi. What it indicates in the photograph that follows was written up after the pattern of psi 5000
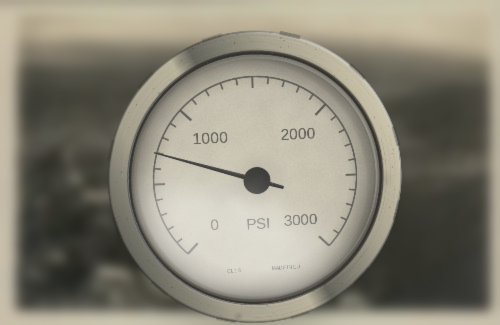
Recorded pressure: psi 700
